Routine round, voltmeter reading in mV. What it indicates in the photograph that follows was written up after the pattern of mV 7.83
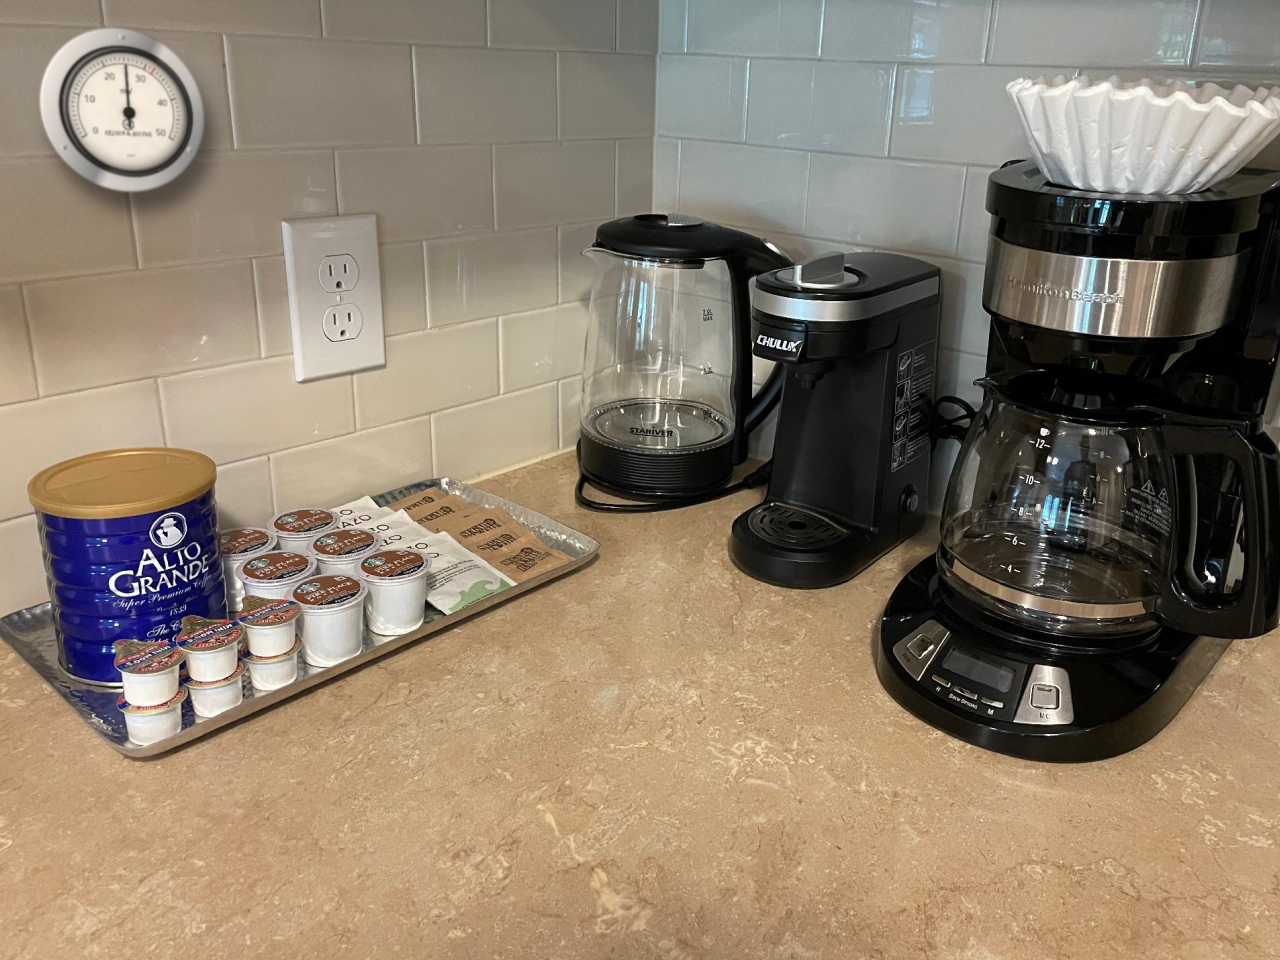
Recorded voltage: mV 25
